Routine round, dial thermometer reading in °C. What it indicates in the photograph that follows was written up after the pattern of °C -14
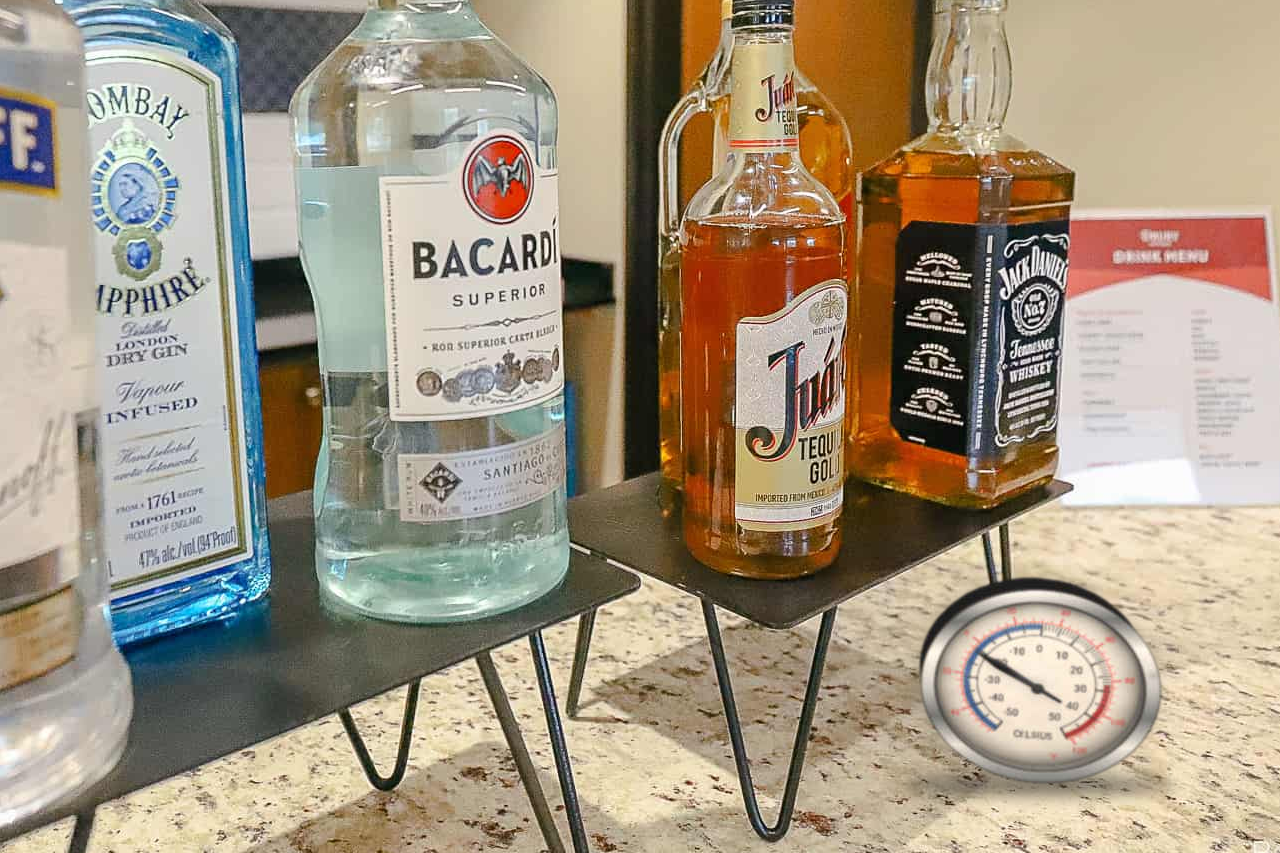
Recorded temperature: °C -20
